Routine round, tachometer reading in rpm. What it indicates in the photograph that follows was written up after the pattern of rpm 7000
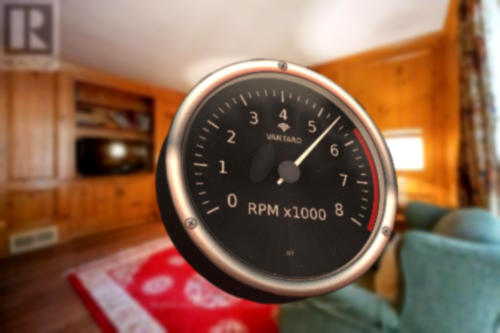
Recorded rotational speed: rpm 5400
